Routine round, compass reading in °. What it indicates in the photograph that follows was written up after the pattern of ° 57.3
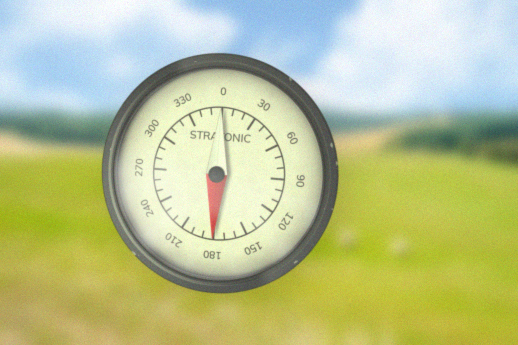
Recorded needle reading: ° 180
